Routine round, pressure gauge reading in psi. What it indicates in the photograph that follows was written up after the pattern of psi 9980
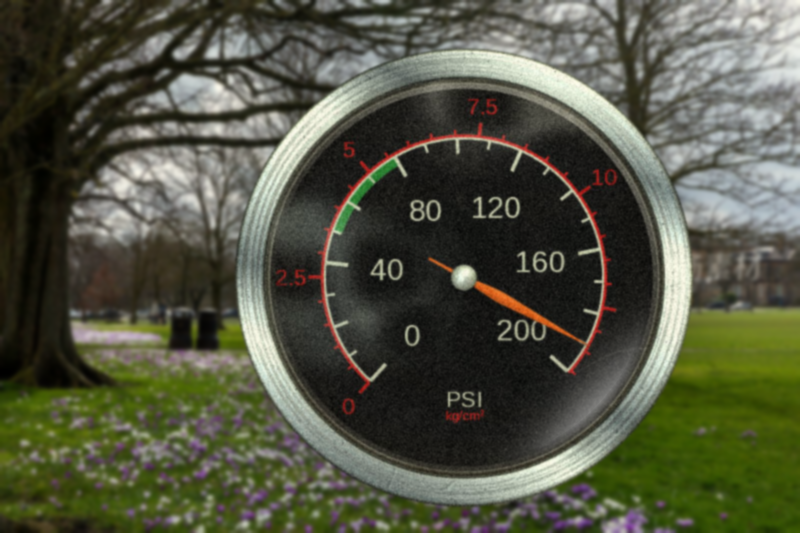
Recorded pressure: psi 190
